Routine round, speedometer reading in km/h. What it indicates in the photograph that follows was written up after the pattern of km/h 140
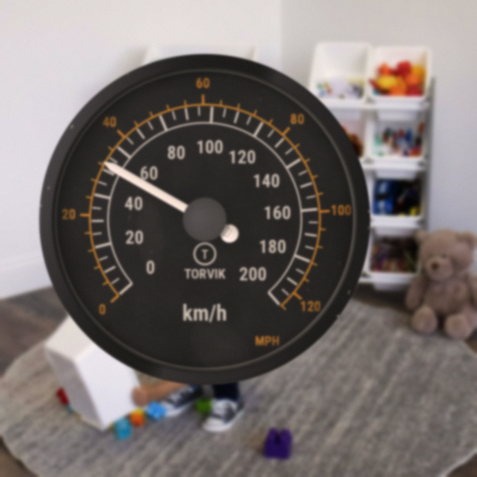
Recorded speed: km/h 52.5
